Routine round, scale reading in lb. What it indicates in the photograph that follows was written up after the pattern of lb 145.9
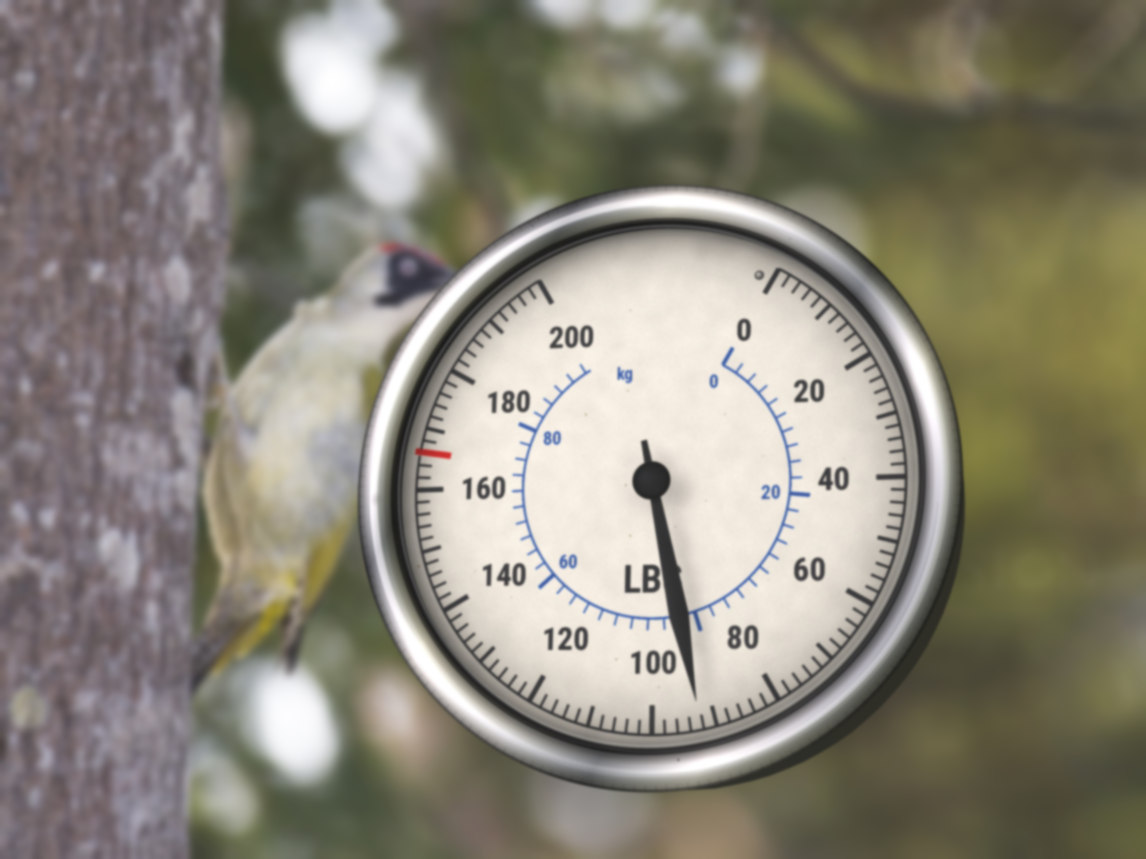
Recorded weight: lb 92
